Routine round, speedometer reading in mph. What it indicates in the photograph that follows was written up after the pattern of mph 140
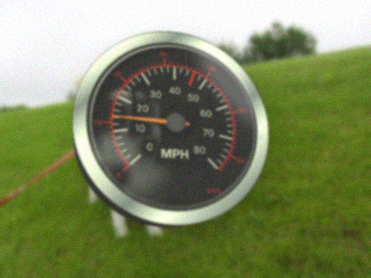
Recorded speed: mph 14
